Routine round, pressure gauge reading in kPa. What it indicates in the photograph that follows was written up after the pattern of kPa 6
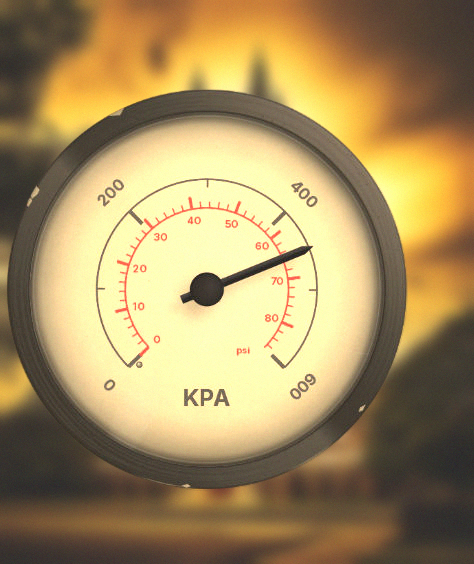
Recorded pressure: kPa 450
